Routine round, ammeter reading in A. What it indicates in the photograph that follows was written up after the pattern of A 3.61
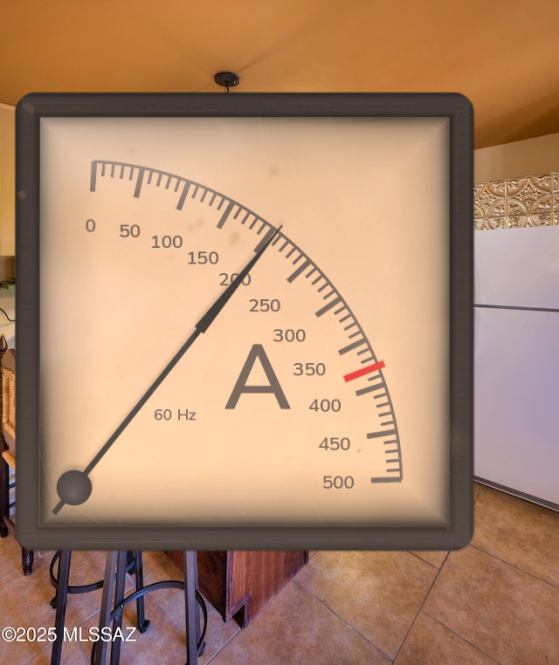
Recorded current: A 205
